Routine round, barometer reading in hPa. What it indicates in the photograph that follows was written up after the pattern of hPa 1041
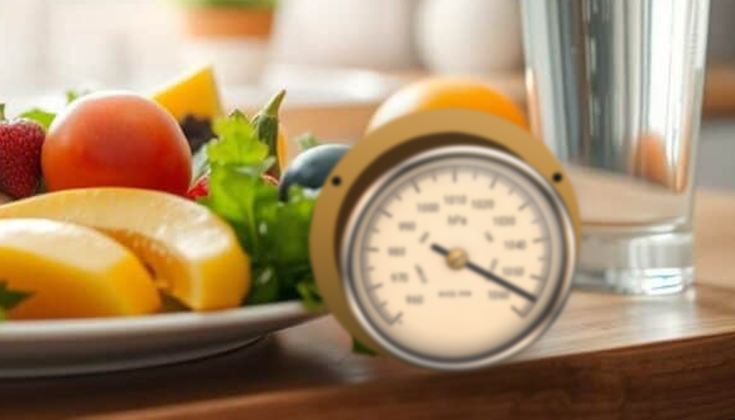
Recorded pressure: hPa 1055
